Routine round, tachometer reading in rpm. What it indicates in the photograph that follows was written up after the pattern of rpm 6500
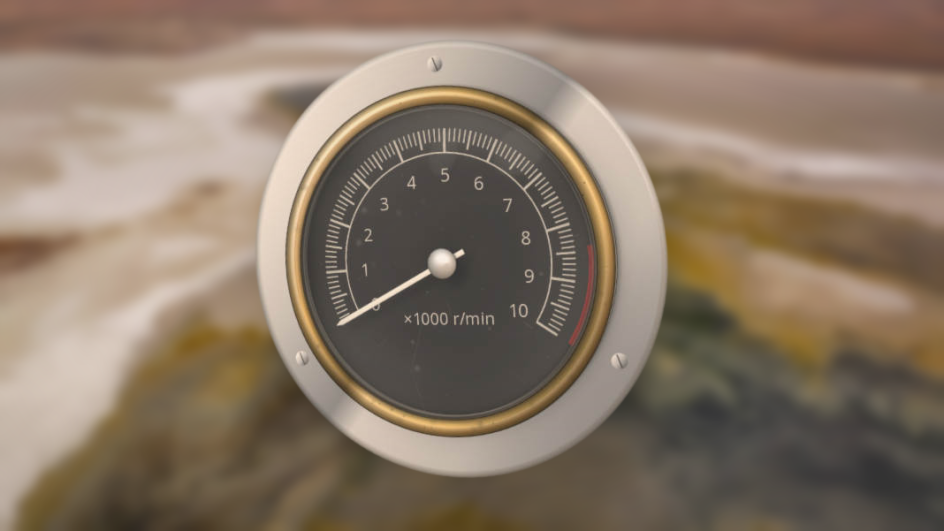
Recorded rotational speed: rpm 0
